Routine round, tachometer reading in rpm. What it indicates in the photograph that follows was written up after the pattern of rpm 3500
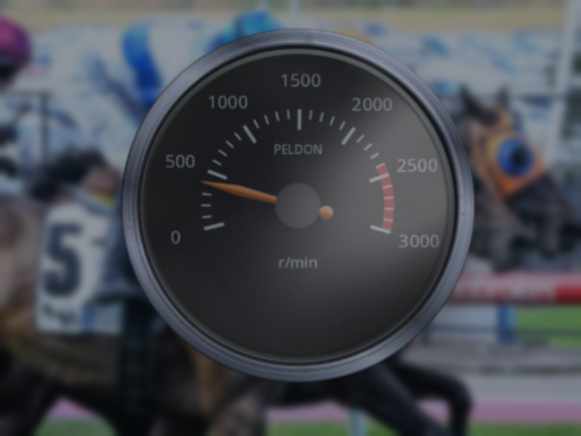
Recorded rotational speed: rpm 400
